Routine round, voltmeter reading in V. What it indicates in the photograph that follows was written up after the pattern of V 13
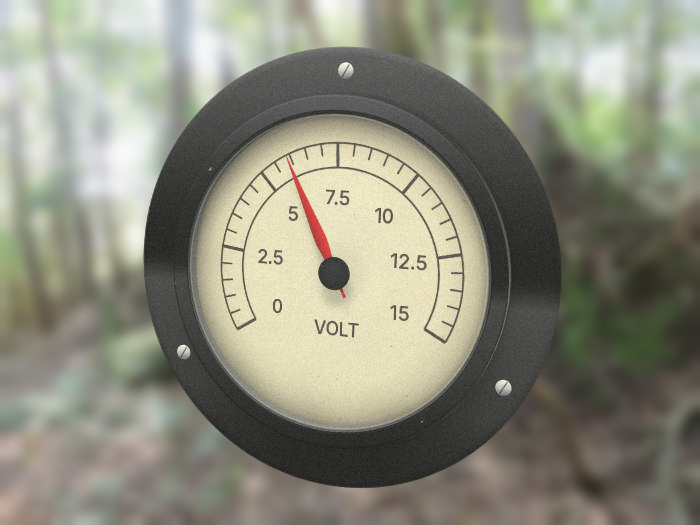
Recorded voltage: V 6
